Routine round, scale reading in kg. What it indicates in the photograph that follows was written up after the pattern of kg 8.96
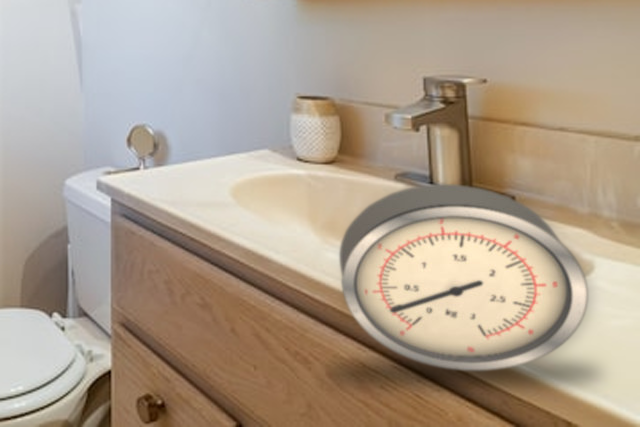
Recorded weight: kg 0.25
